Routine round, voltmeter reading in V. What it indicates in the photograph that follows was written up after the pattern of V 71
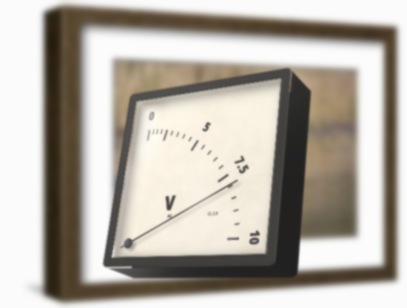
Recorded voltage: V 8
